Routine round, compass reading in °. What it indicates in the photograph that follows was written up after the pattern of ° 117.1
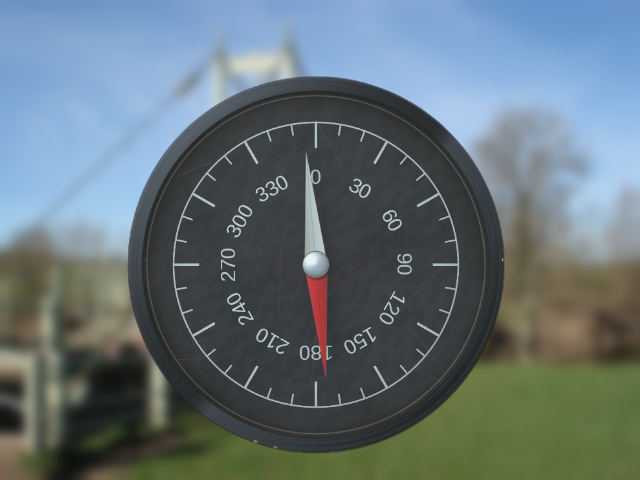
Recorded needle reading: ° 175
